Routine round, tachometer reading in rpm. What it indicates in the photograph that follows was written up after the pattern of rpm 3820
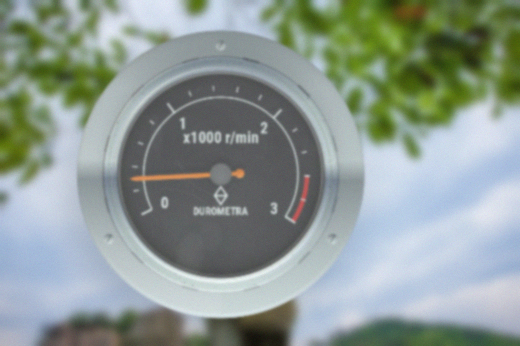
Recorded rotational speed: rpm 300
